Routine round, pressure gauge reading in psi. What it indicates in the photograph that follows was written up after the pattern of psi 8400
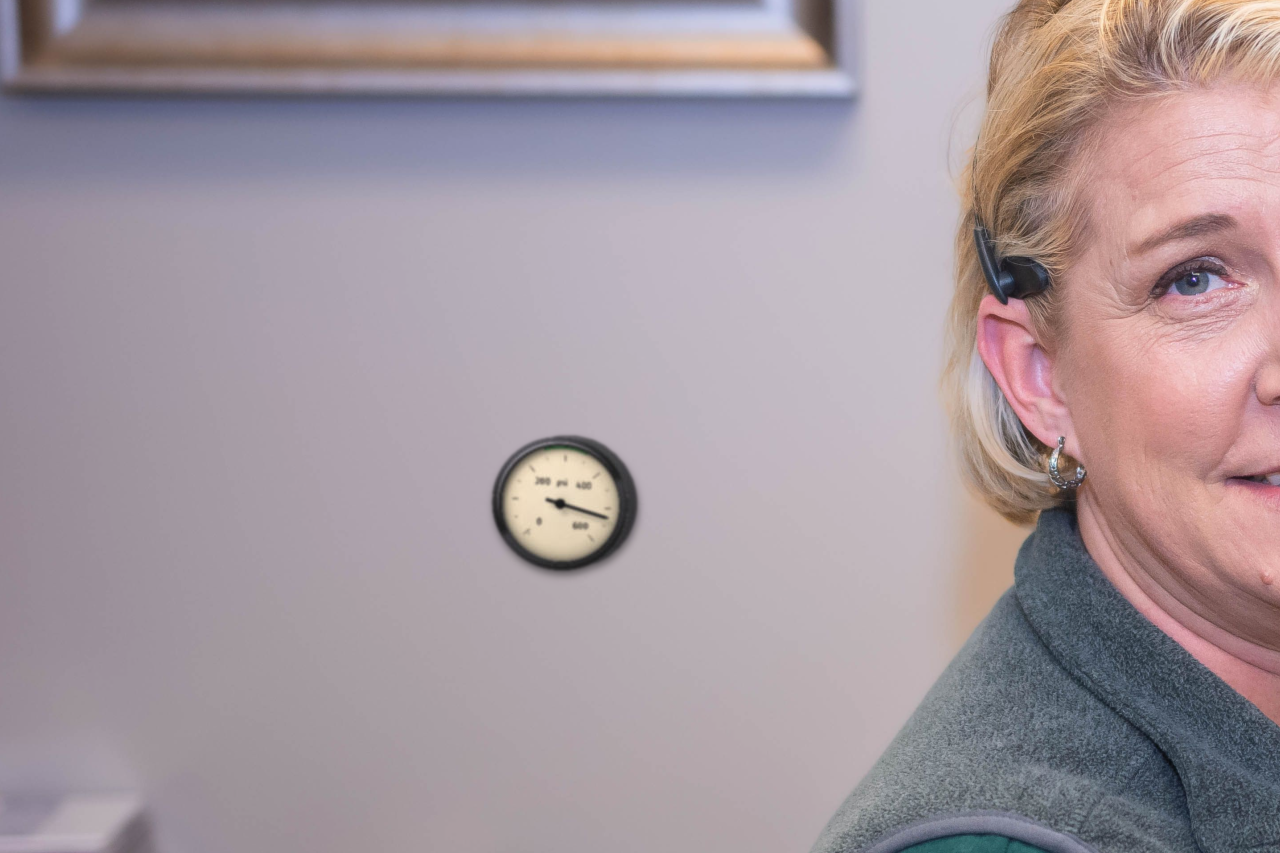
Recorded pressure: psi 525
